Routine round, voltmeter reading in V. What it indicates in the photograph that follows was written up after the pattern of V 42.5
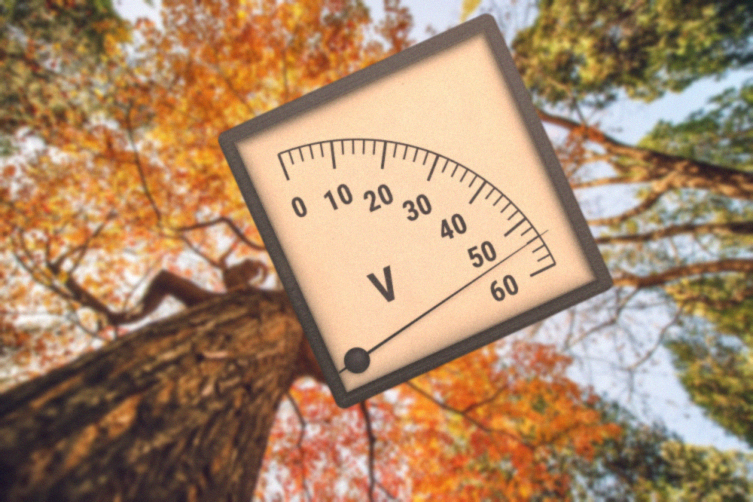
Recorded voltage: V 54
